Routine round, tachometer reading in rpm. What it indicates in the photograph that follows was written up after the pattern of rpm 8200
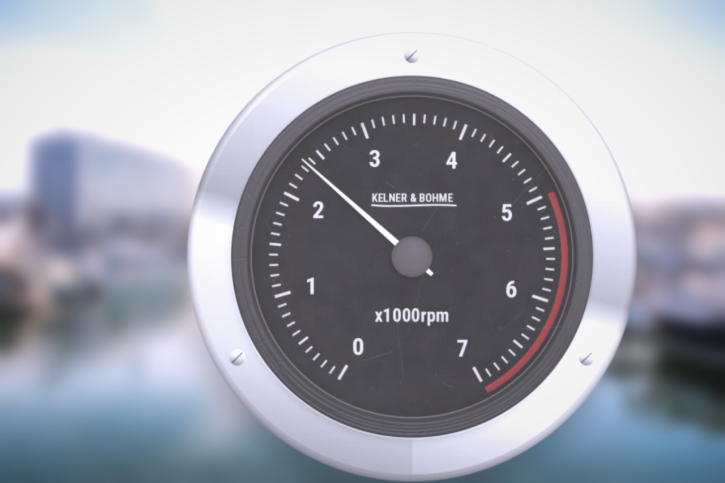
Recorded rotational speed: rpm 2350
